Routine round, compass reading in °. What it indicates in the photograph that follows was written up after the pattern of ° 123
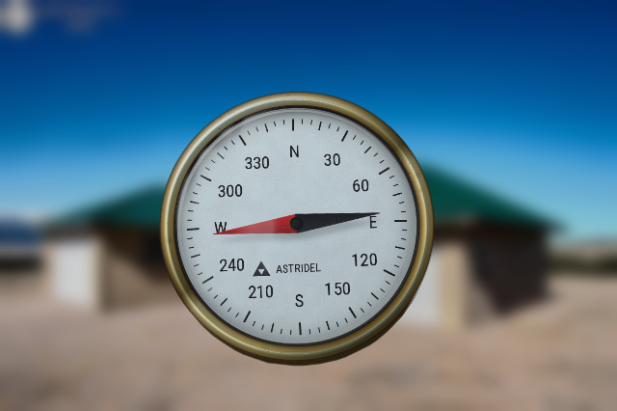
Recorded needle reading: ° 265
